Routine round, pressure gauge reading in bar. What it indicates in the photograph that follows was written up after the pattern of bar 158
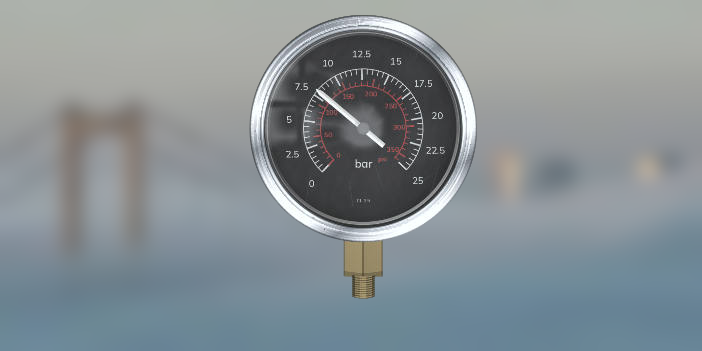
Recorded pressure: bar 8
